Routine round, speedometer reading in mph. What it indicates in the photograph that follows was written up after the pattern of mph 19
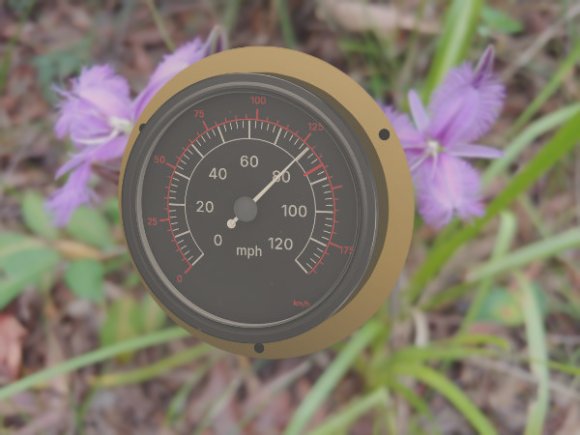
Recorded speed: mph 80
